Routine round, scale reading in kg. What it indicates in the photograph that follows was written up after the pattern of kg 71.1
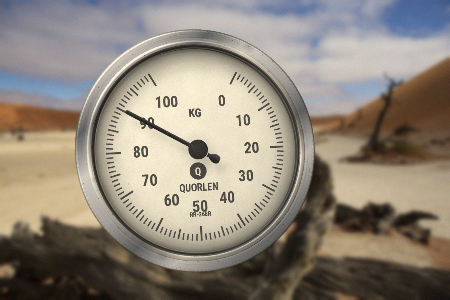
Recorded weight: kg 90
